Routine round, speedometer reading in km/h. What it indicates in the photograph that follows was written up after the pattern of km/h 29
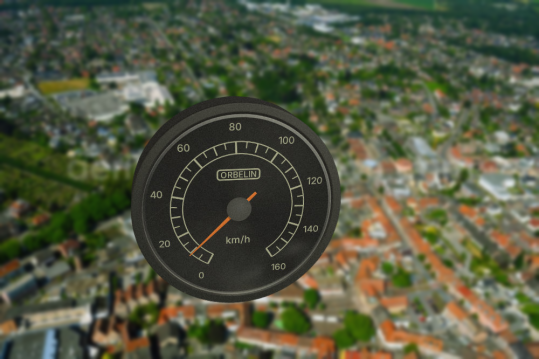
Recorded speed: km/h 10
